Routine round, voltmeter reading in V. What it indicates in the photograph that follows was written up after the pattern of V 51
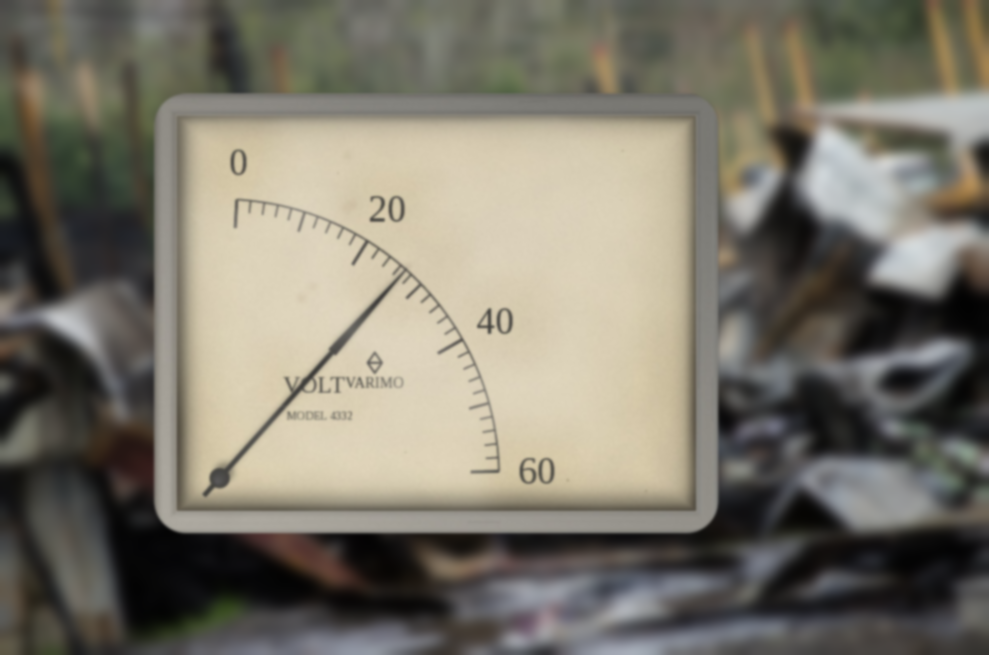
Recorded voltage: V 27
